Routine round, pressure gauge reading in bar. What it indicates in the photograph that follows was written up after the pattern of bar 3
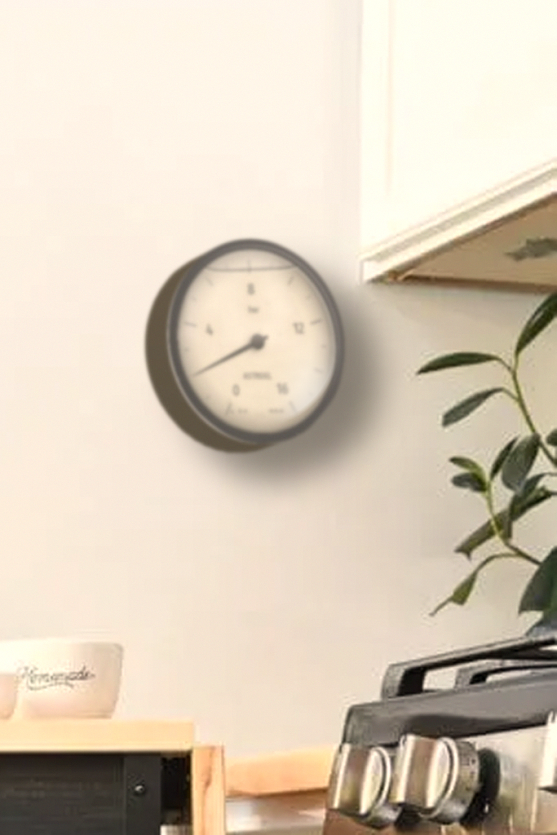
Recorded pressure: bar 2
